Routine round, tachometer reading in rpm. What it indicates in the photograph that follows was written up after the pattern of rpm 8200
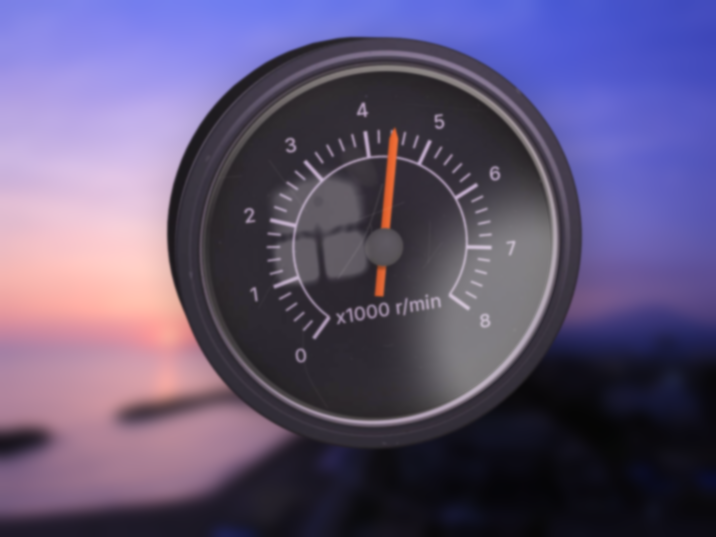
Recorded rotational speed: rpm 4400
